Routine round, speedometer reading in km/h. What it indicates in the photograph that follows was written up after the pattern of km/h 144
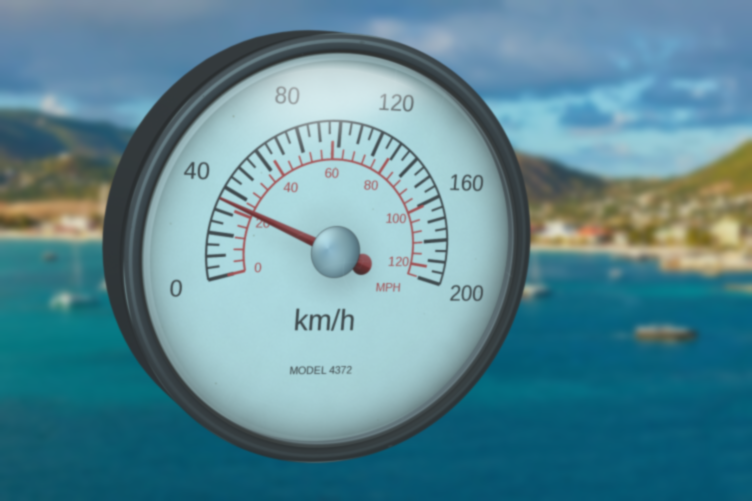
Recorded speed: km/h 35
